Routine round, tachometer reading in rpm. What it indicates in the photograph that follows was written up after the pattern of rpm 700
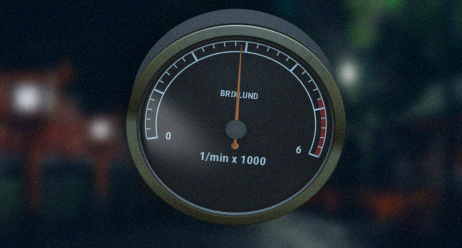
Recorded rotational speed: rpm 2900
